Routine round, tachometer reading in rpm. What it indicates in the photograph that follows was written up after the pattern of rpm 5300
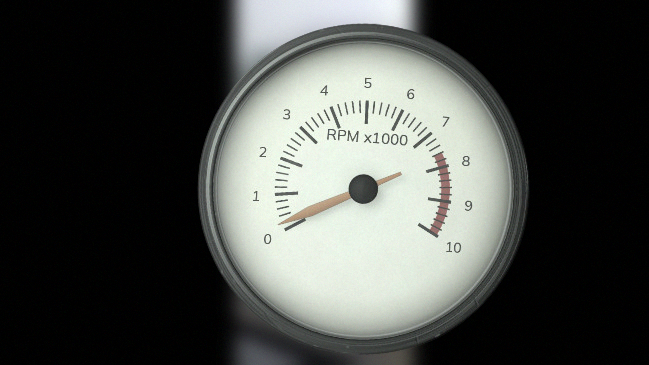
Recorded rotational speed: rpm 200
